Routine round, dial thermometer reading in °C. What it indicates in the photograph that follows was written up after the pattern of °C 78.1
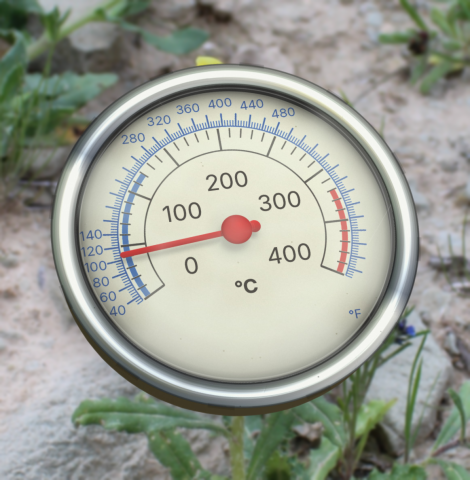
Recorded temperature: °C 40
